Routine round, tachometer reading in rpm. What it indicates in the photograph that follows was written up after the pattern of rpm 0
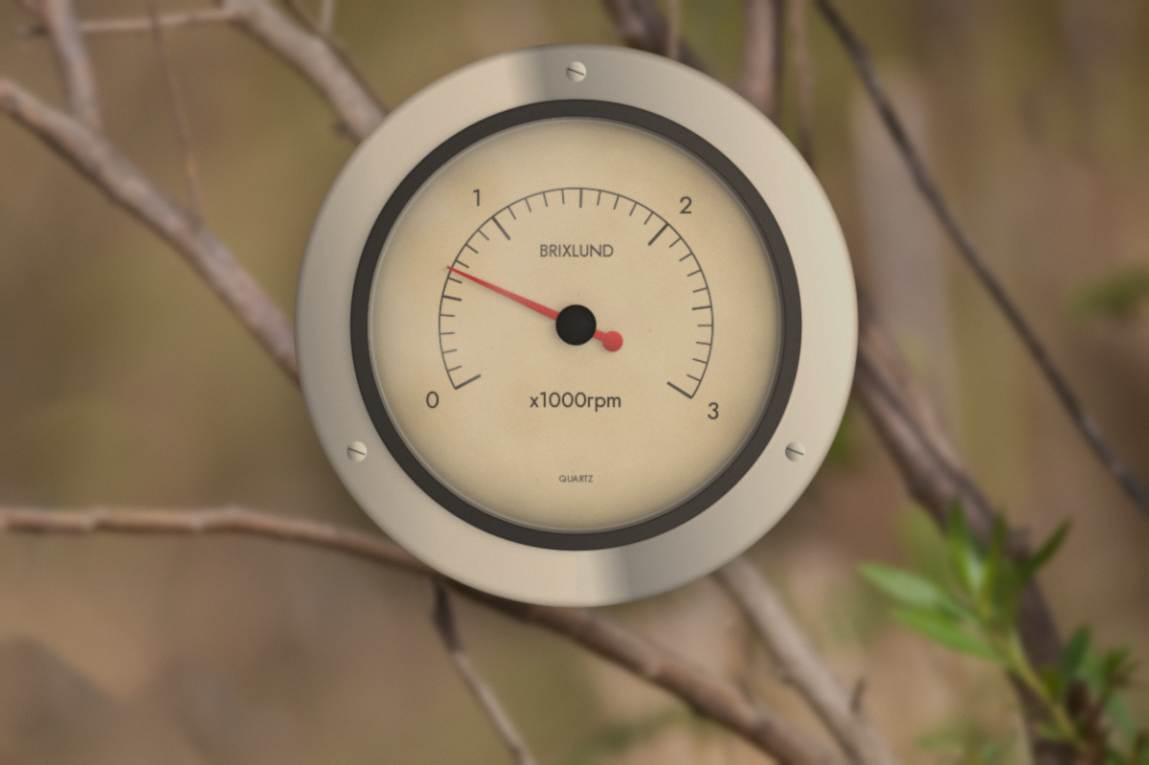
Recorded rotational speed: rpm 650
